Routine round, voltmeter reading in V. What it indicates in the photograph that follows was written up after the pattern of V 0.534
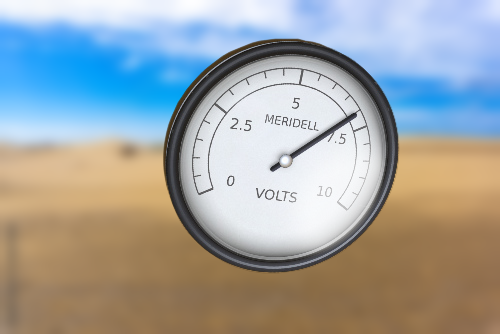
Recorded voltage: V 7
